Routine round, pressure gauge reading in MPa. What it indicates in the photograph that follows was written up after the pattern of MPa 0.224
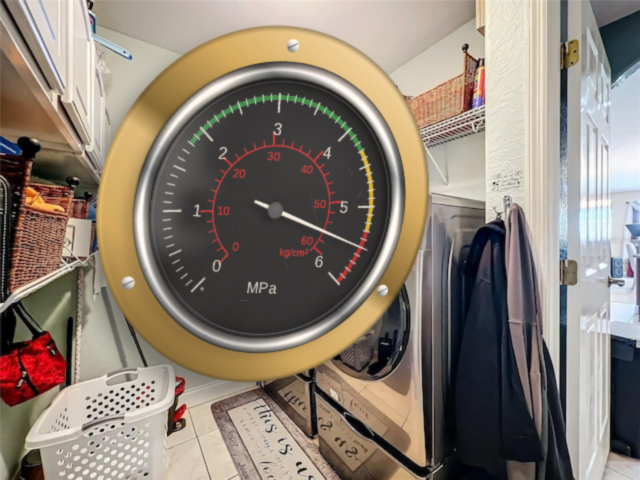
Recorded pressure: MPa 5.5
